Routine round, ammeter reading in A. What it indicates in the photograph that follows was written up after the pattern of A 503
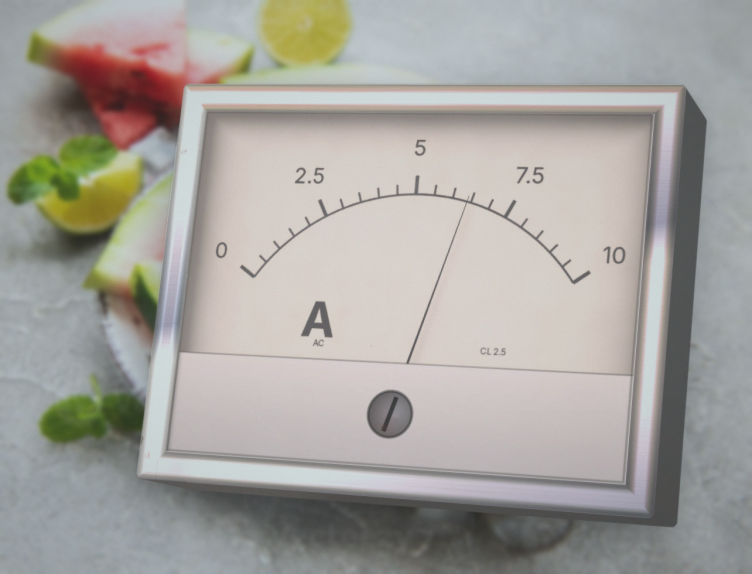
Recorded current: A 6.5
